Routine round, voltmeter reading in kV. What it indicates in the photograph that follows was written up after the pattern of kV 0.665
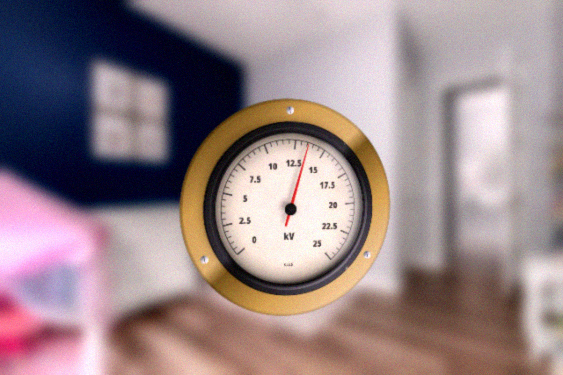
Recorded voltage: kV 13.5
